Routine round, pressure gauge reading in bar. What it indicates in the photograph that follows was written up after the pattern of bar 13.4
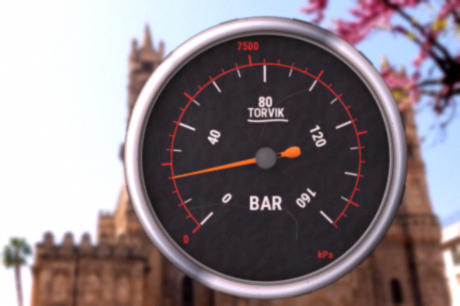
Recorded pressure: bar 20
